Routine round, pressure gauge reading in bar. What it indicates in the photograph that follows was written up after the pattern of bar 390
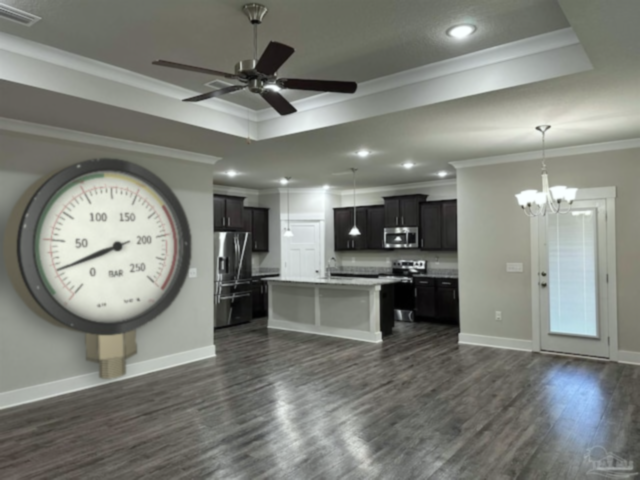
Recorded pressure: bar 25
